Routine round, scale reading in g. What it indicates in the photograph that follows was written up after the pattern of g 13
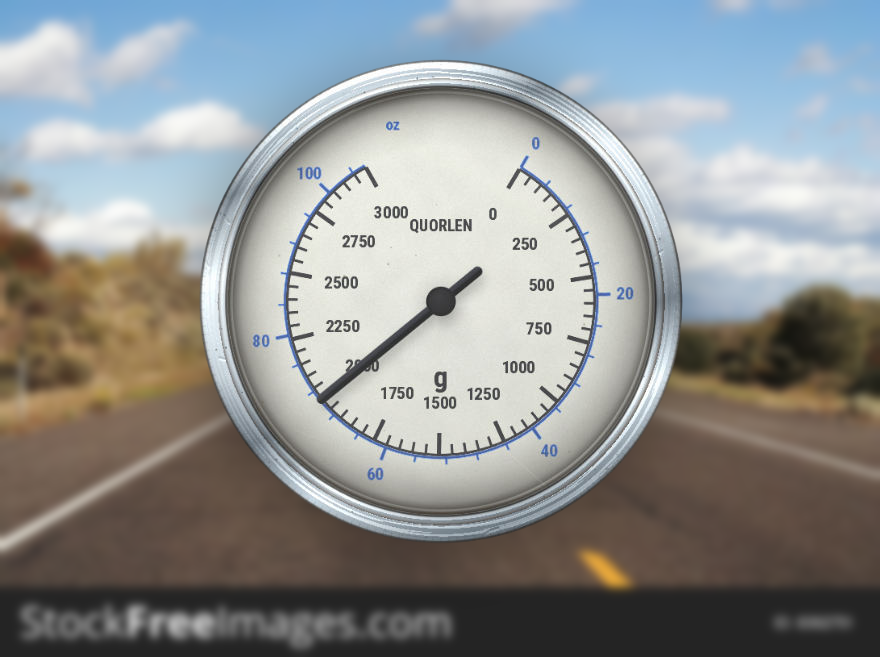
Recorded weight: g 2000
